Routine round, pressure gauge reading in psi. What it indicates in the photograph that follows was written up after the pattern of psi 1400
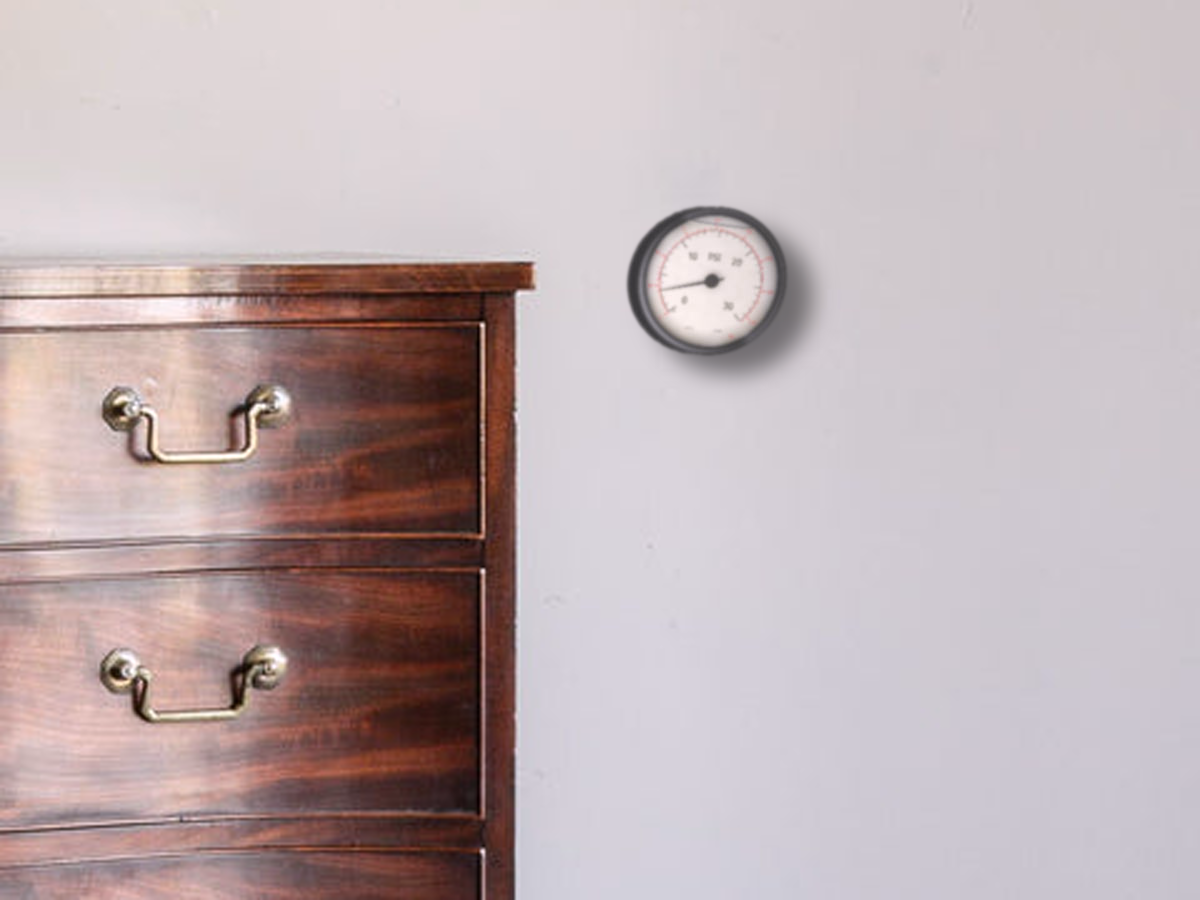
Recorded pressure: psi 3
